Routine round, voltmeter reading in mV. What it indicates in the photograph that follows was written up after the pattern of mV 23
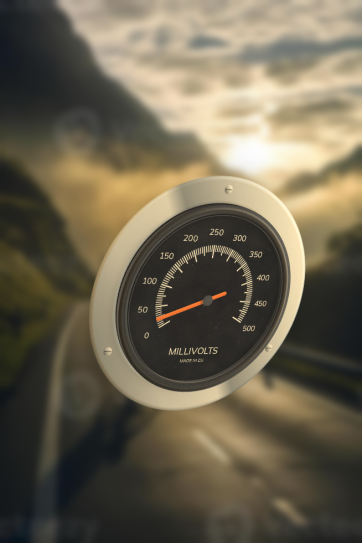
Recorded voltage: mV 25
